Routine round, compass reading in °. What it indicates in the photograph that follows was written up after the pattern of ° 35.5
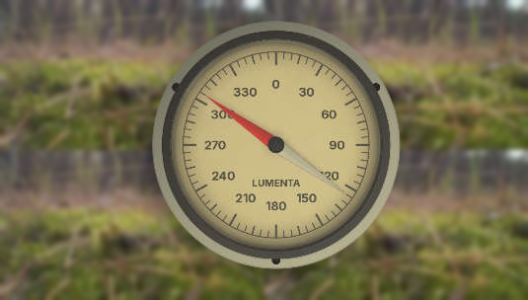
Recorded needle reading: ° 305
